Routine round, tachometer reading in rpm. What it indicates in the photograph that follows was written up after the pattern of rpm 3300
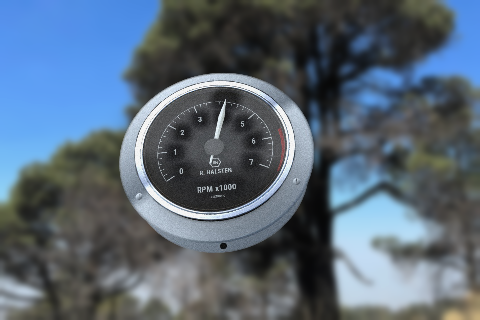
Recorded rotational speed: rpm 4000
